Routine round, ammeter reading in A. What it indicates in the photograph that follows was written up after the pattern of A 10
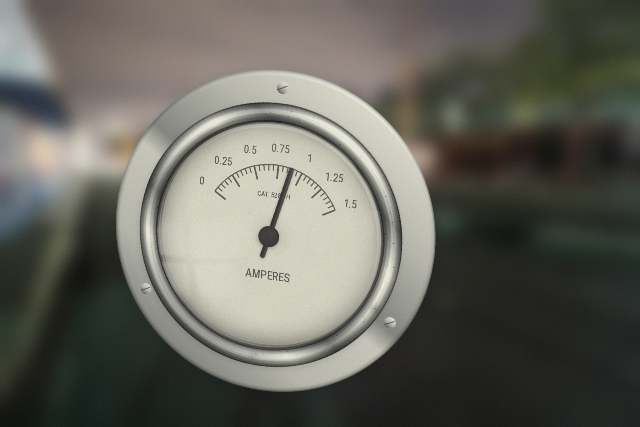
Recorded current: A 0.9
